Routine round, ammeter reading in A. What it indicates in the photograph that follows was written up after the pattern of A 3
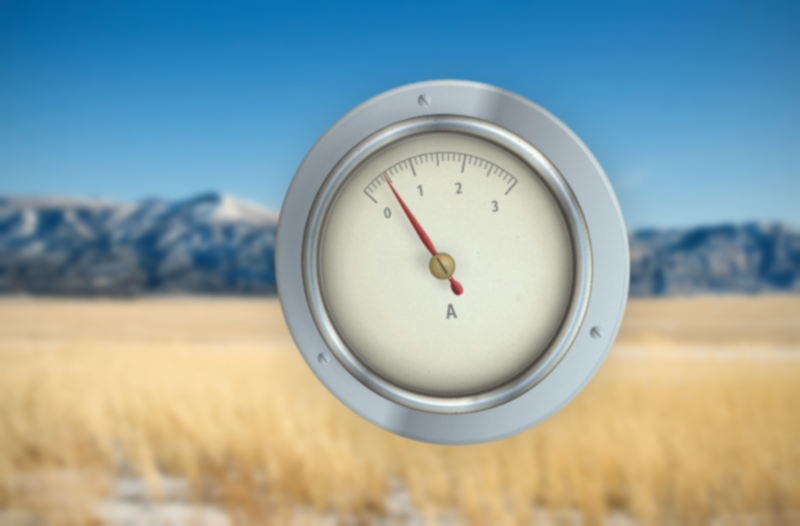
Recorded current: A 0.5
